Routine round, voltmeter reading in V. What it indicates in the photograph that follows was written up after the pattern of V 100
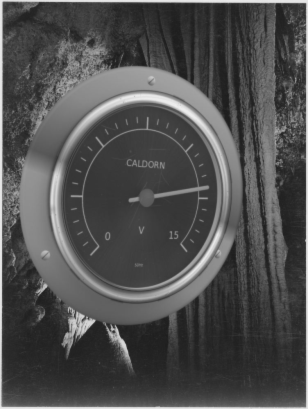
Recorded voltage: V 12
